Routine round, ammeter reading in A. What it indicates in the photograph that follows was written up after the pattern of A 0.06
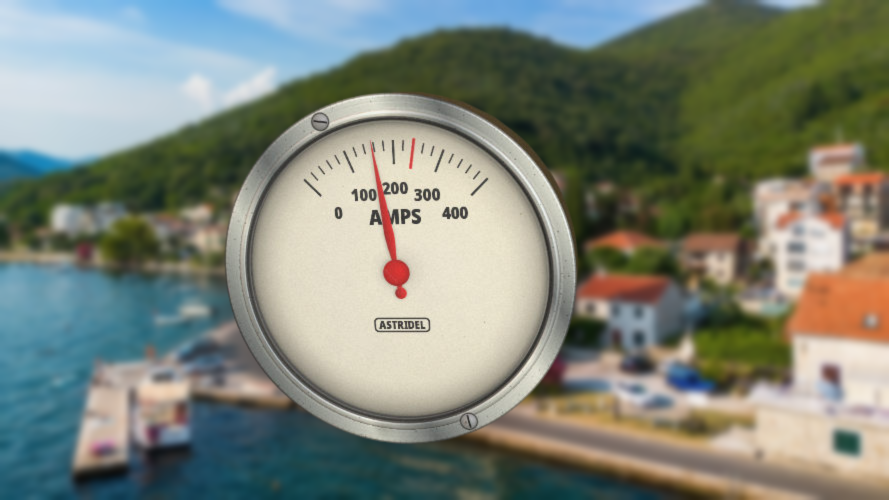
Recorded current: A 160
